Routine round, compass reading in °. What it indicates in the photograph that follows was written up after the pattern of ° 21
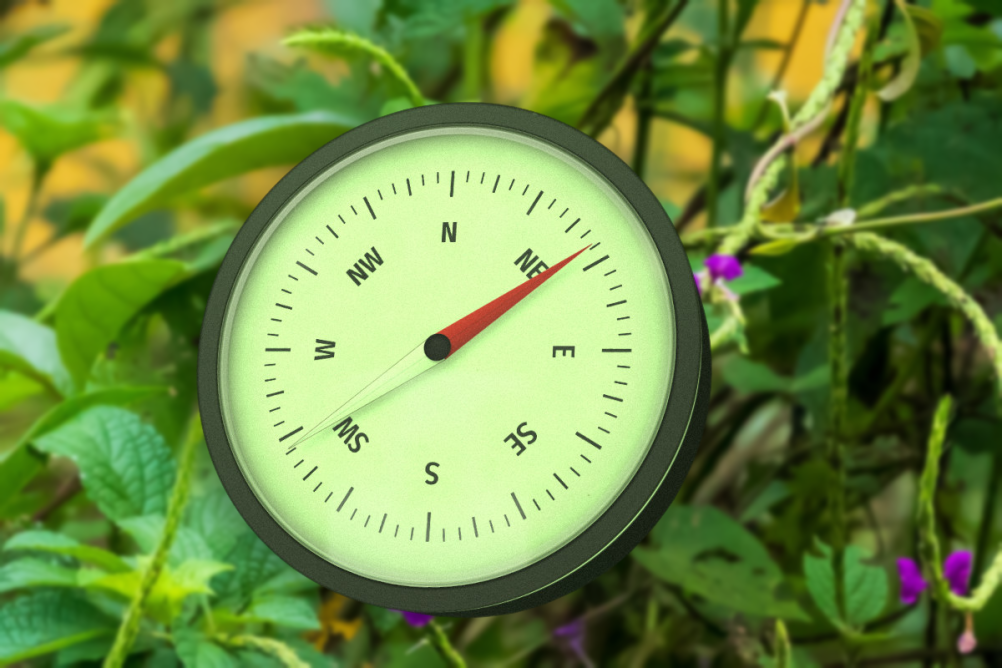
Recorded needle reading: ° 55
